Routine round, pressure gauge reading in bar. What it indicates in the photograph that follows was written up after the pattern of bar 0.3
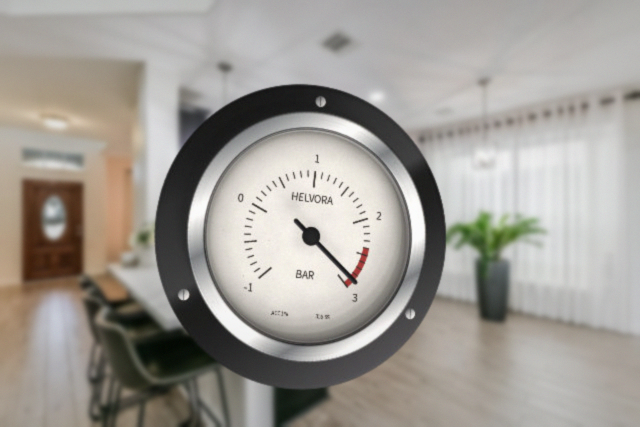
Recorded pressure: bar 2.9
